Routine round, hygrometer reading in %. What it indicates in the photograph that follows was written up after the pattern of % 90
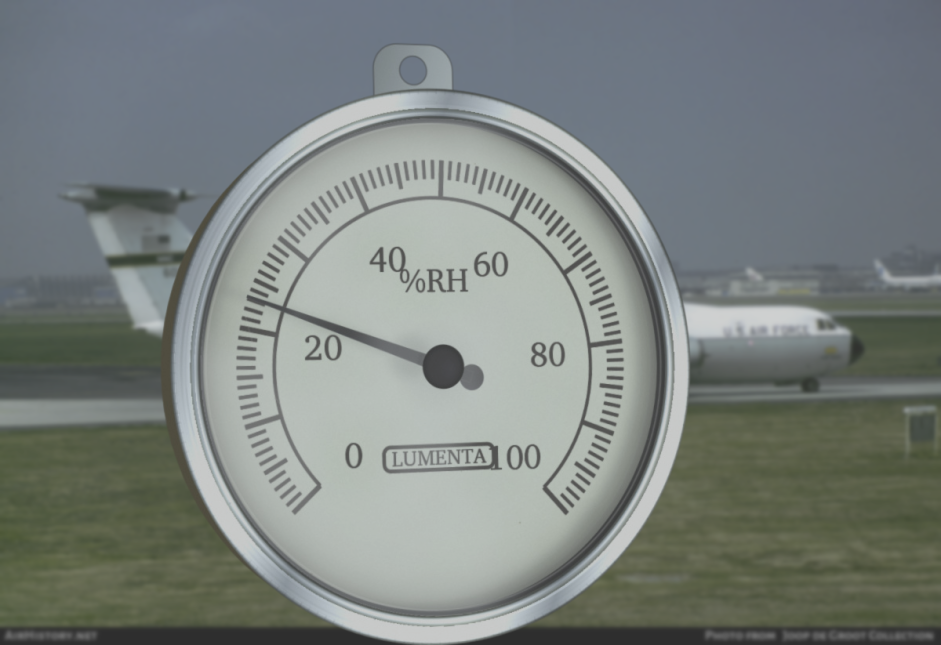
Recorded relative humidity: % 23
